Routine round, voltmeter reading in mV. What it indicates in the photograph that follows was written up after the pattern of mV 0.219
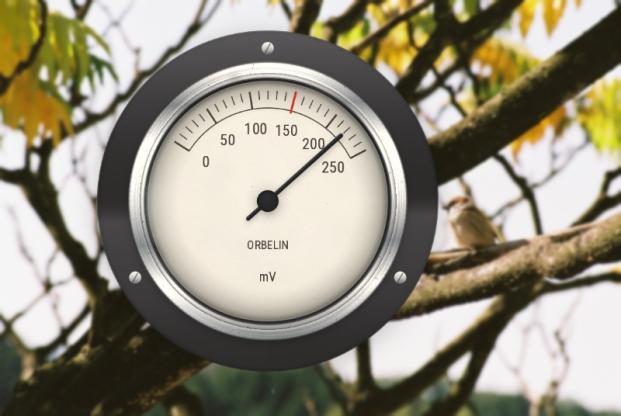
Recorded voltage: mV 220
